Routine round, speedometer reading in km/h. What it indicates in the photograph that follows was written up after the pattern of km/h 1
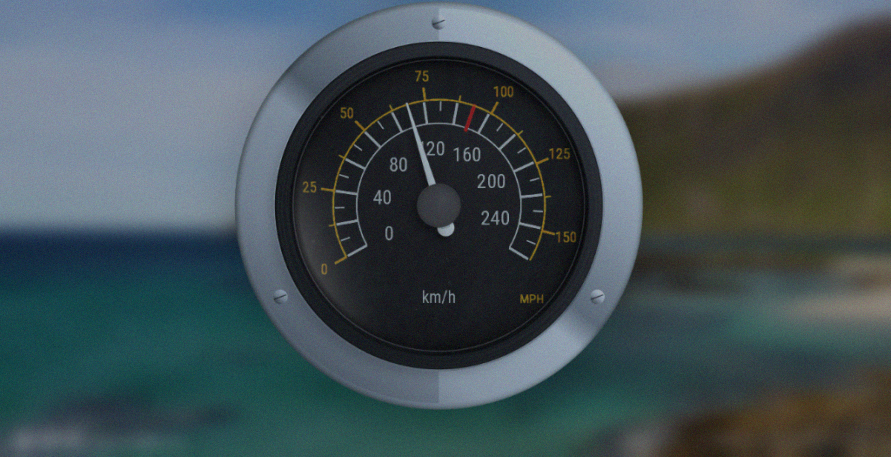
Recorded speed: km/h 110
